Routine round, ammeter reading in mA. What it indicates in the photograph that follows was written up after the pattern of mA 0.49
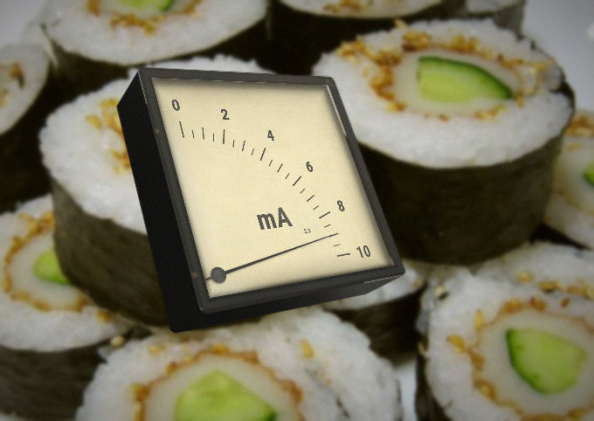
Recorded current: mA 9
